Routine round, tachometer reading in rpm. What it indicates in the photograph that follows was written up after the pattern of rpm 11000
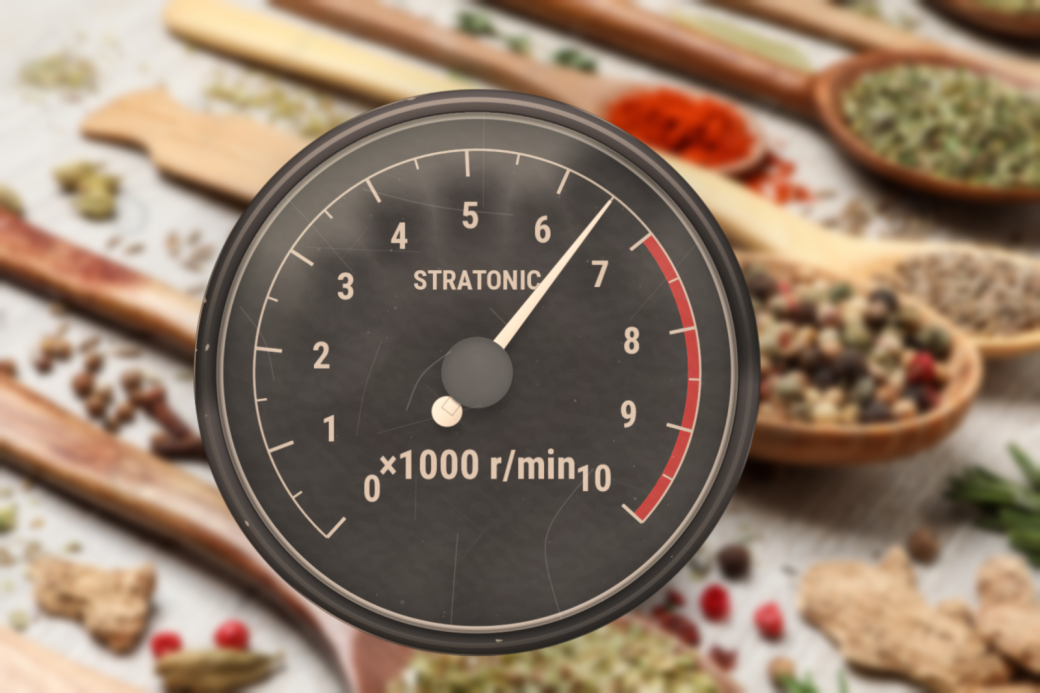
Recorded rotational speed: rpm 6500
